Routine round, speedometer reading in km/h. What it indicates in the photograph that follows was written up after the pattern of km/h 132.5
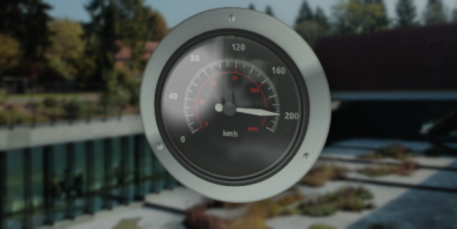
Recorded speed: km/h 200
